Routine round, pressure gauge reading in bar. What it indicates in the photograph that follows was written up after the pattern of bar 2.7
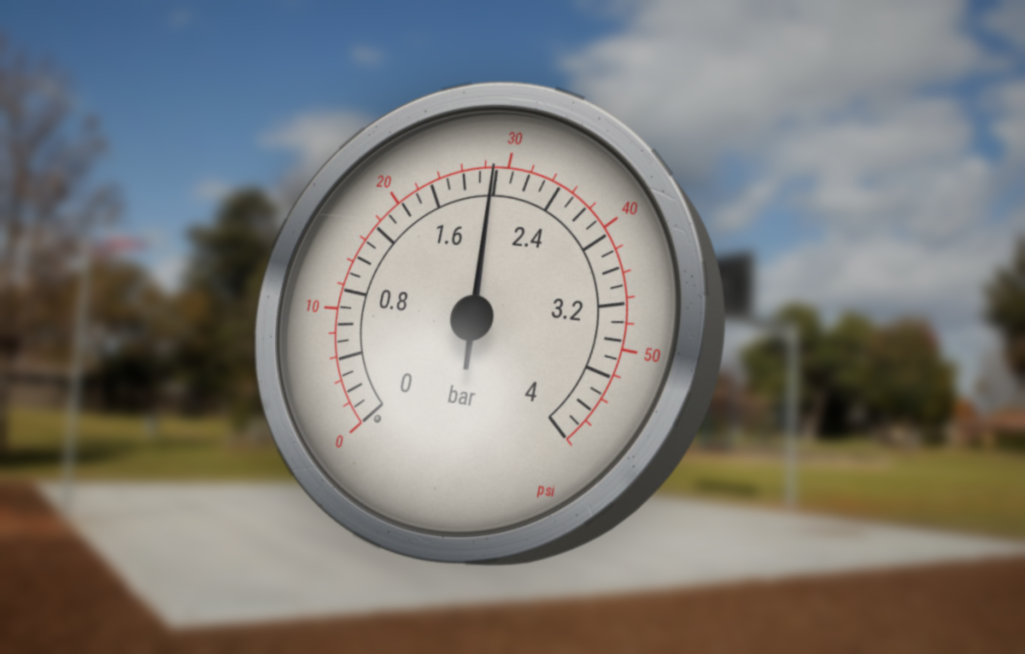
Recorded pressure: bar 2
